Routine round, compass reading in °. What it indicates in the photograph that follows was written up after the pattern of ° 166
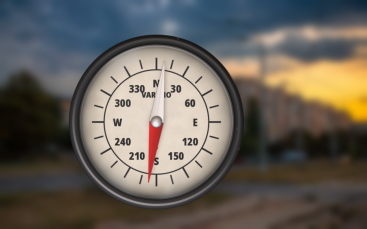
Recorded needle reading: ° 187.5
